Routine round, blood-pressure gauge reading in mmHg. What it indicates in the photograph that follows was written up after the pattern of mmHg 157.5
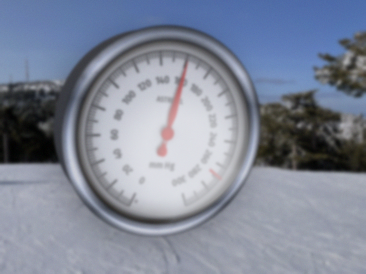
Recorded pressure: mmHg 160
